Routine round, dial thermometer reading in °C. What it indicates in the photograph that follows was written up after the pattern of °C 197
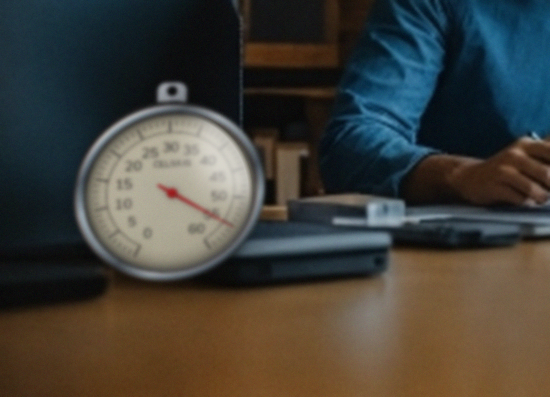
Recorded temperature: °C 55
